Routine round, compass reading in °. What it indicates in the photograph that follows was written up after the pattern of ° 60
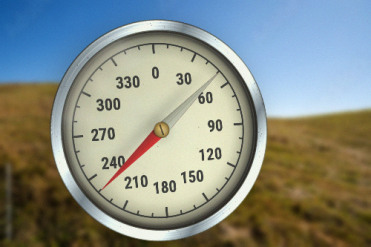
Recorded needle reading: ° 230
